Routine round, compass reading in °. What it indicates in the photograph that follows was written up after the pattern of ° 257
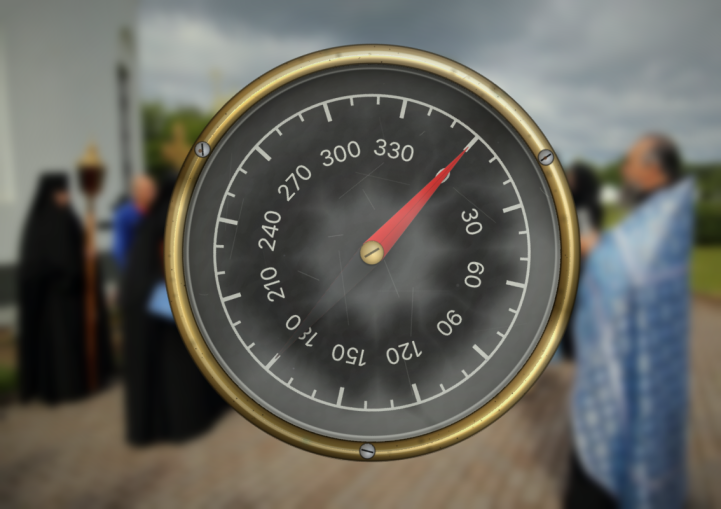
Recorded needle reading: ° 0
